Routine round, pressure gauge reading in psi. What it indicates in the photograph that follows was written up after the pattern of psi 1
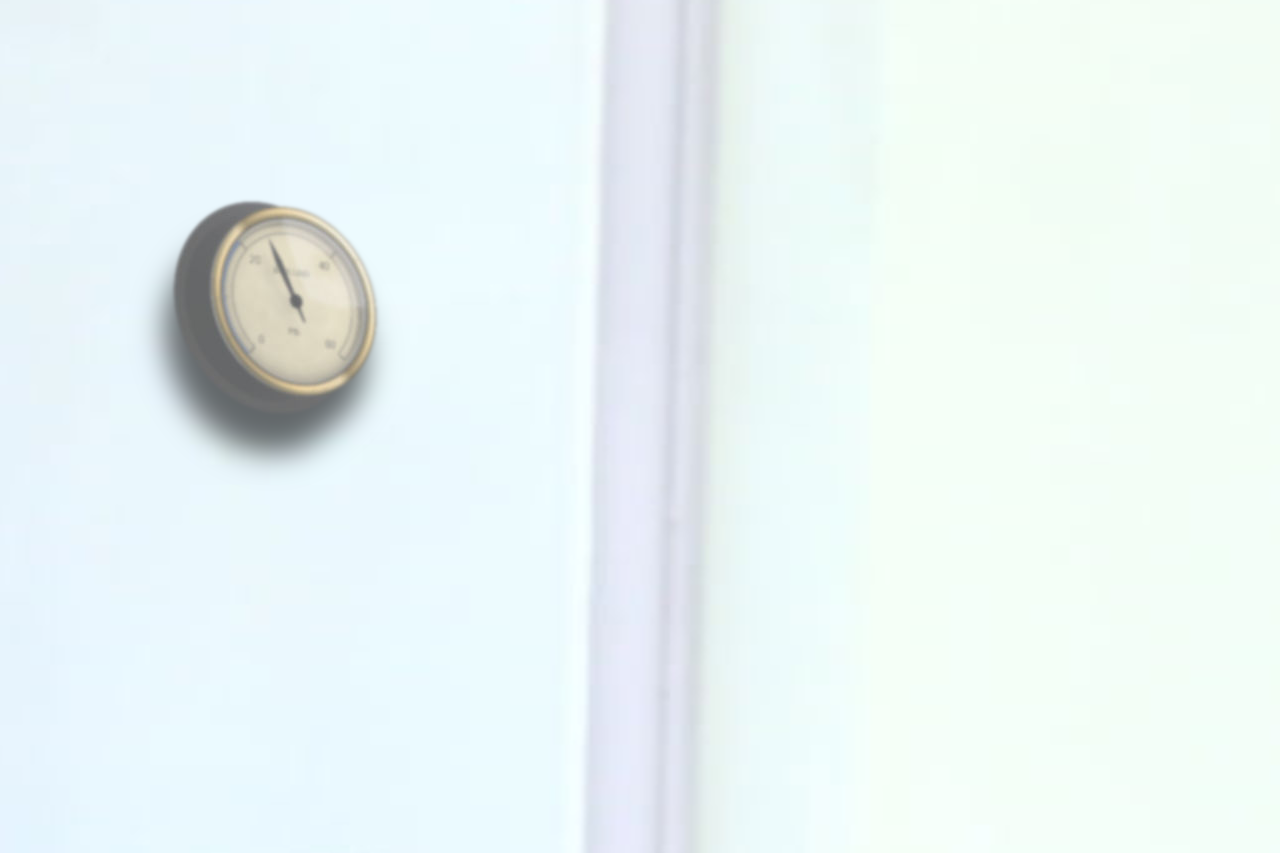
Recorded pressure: psi 25
